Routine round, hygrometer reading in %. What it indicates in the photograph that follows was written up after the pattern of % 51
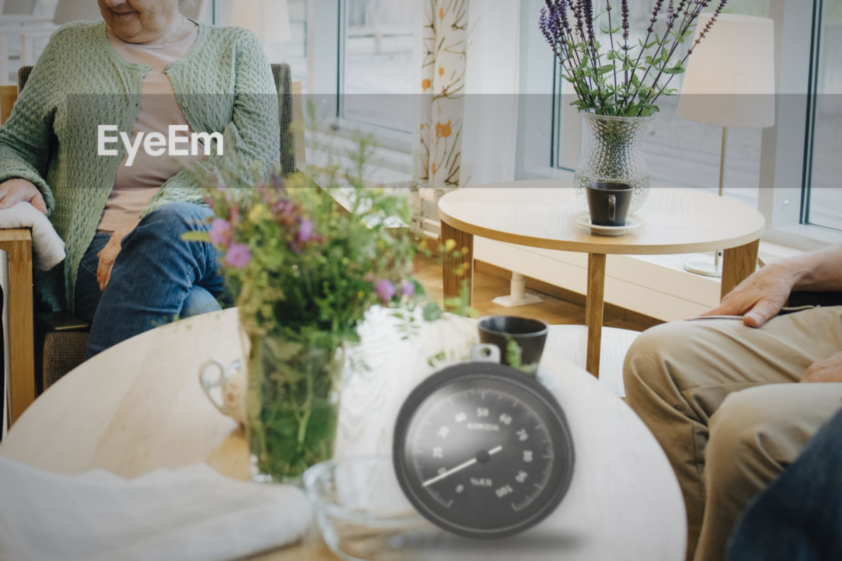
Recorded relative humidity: % 10
